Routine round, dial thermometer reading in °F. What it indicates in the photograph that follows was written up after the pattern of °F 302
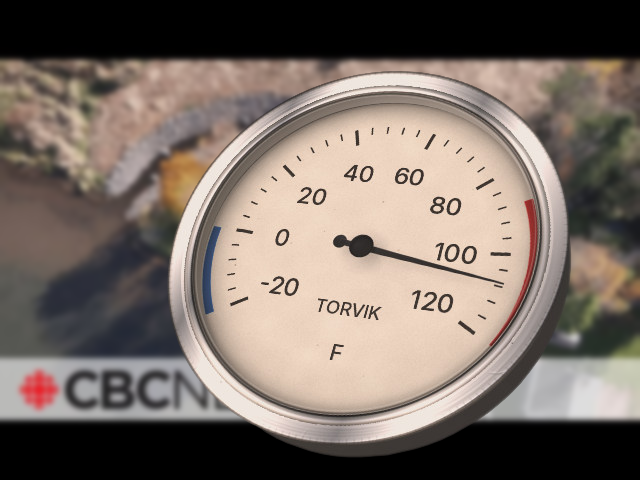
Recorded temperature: °F 108
